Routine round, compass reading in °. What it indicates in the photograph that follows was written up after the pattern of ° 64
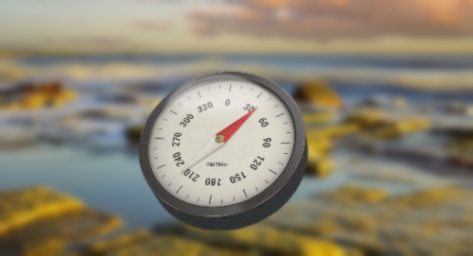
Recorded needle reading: ° 40
